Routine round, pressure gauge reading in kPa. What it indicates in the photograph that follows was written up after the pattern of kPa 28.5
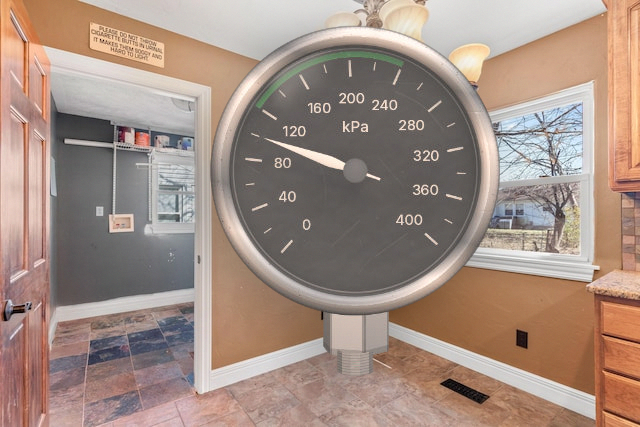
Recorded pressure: kPa 100
